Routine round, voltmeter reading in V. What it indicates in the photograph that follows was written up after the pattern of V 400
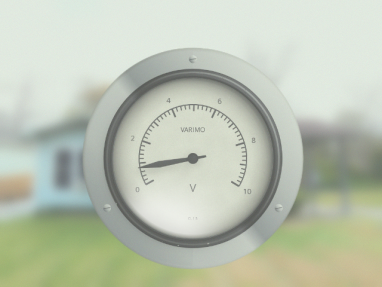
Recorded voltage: V 0.8
